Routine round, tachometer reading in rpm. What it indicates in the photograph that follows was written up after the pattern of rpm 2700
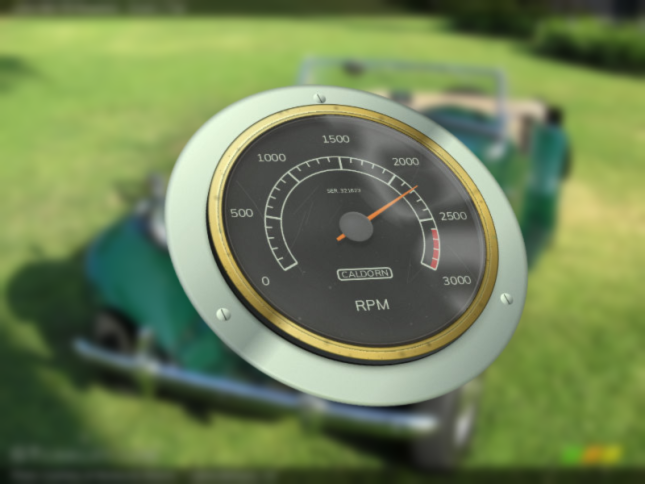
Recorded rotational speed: rpm 2200
